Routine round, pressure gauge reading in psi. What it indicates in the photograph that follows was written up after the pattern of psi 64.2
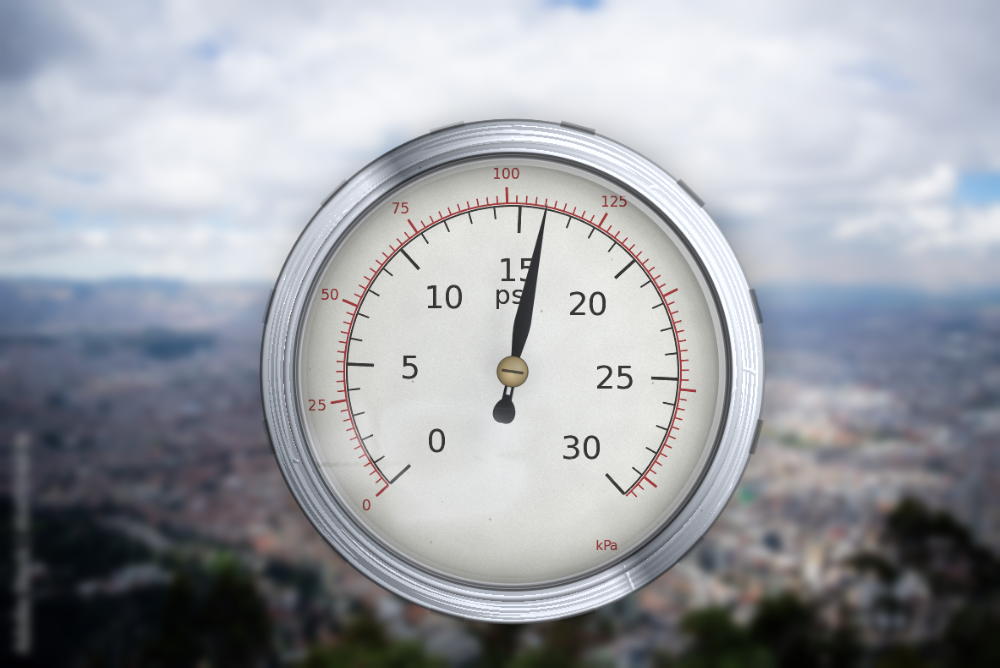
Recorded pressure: psi 16
